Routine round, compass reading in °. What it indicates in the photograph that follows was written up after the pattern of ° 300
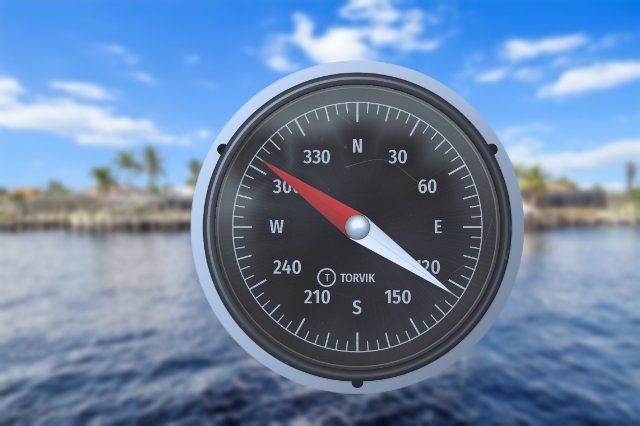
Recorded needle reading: ° 305
